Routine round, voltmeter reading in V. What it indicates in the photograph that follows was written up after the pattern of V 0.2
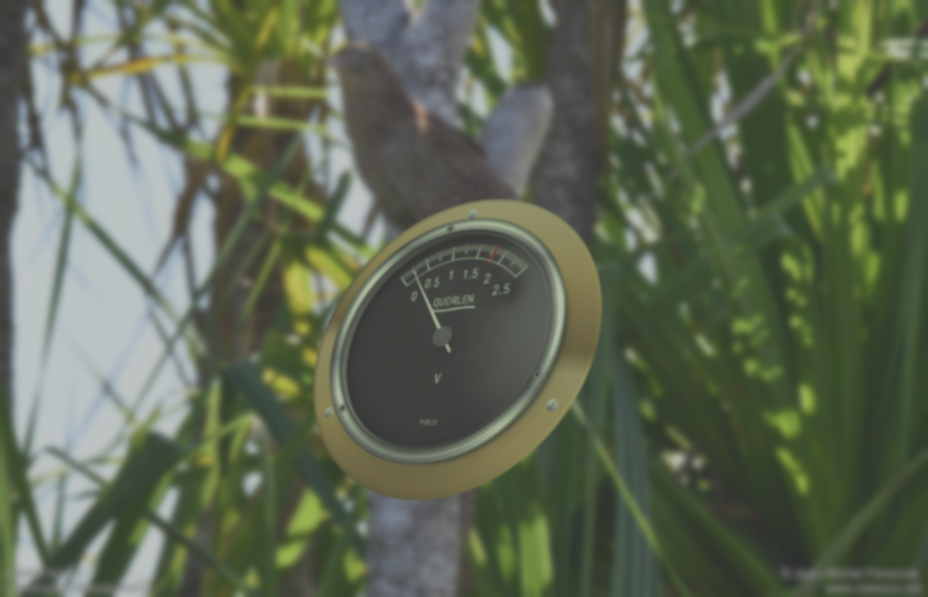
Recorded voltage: V 0.25
